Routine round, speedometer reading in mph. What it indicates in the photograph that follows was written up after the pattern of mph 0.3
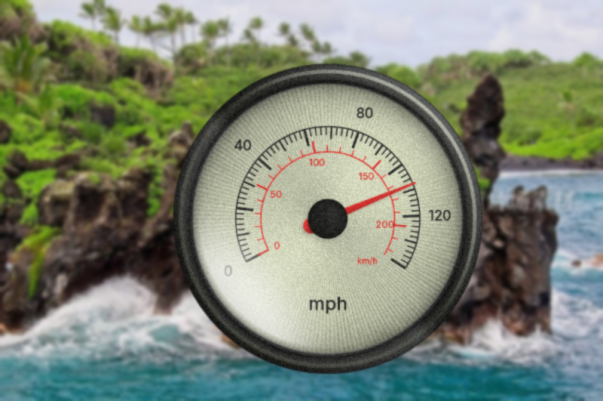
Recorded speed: mph 108
